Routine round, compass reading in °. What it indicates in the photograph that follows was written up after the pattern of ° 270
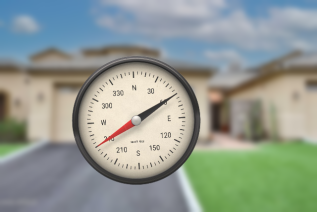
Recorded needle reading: ° 240
